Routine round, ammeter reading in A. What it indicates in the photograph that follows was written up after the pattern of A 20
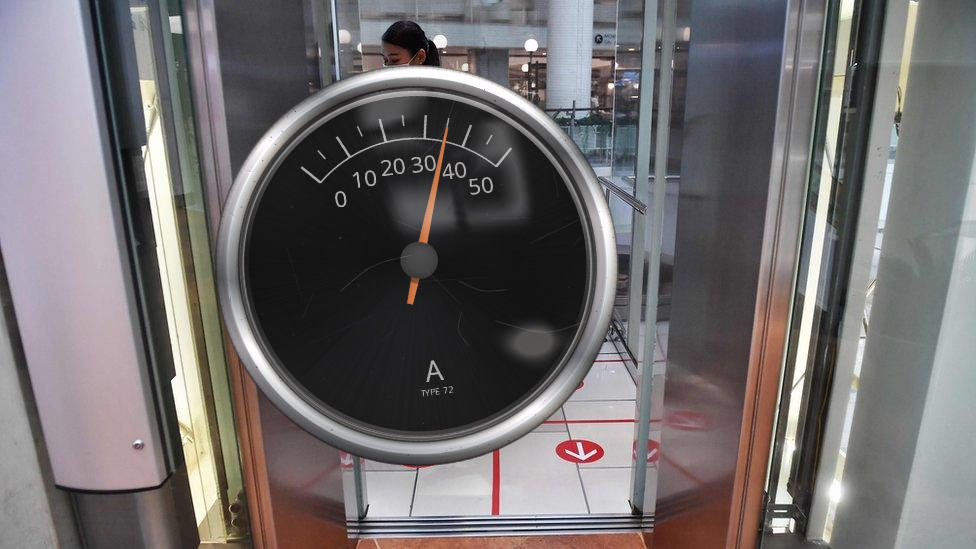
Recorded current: A 35
